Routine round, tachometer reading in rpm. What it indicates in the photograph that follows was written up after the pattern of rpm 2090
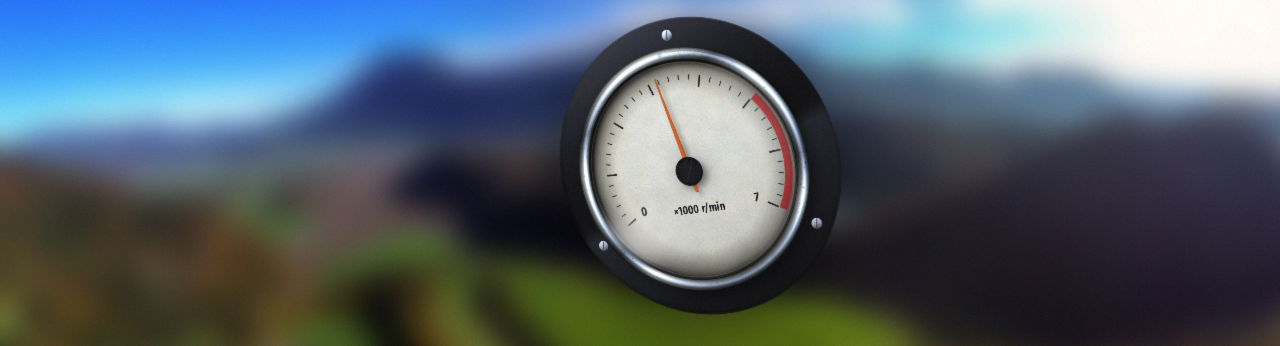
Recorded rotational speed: rpm 3200
